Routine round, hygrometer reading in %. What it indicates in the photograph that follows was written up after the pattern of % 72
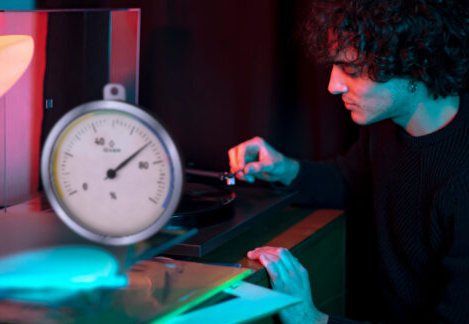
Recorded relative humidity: % 70
